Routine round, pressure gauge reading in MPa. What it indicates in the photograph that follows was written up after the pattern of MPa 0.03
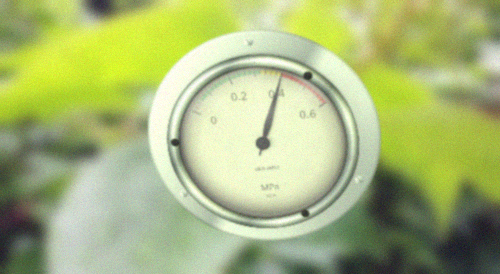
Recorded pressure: MPa 0.4
